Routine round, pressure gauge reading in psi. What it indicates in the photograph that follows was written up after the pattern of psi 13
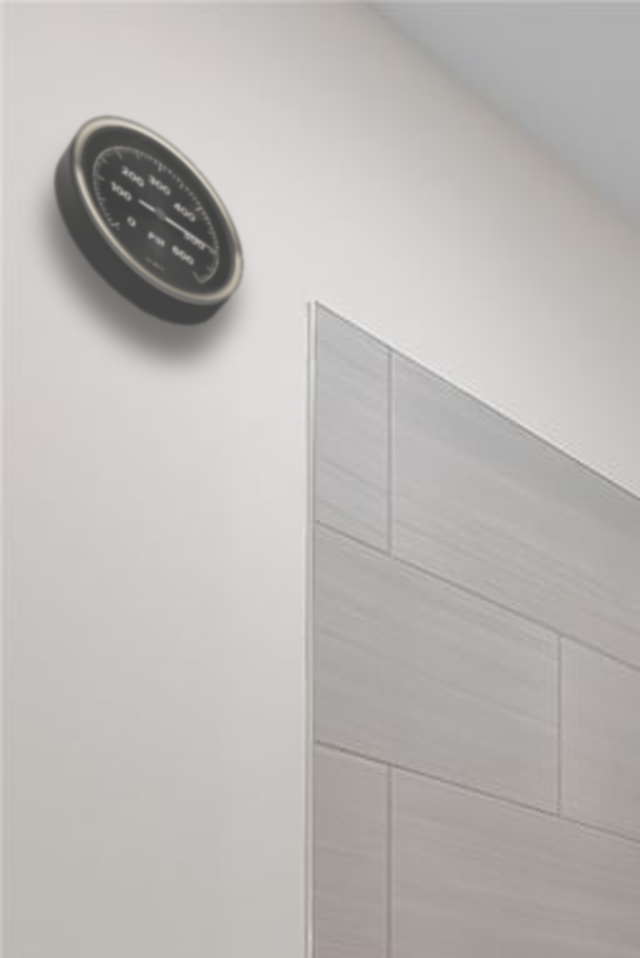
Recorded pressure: psi 500
